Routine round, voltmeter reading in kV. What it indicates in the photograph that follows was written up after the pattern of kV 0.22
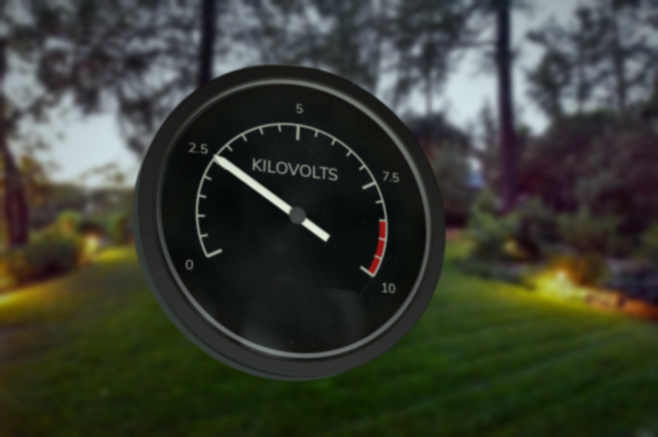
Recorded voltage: kV 2.5
